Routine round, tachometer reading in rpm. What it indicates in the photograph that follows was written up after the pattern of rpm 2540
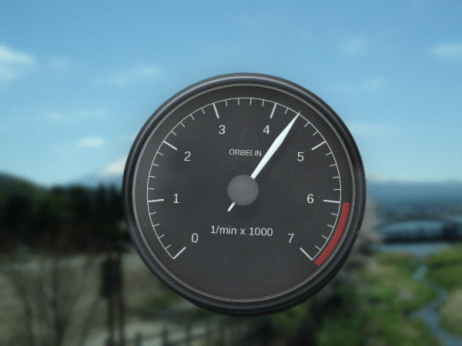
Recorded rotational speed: rpm 4400
